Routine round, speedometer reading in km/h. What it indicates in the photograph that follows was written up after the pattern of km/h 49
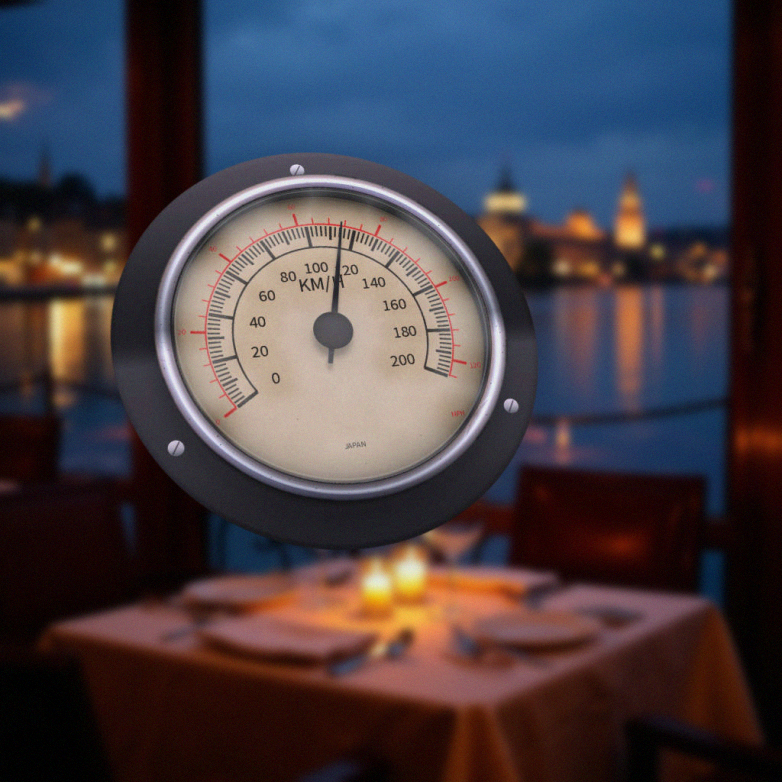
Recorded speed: km/h 114
